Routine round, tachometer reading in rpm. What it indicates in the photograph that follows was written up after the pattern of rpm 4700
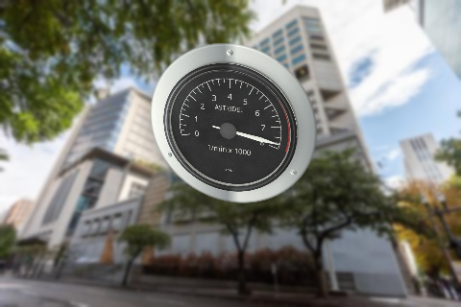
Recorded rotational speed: rpm 7750
